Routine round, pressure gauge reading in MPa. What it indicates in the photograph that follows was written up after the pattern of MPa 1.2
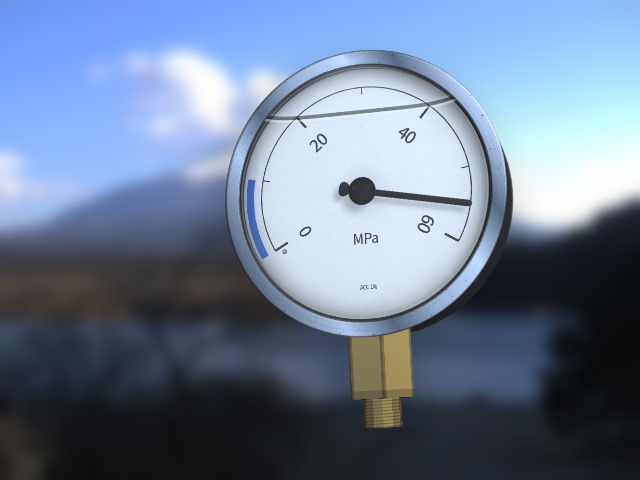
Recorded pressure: MPa 55
